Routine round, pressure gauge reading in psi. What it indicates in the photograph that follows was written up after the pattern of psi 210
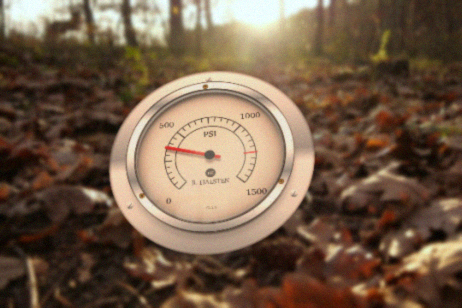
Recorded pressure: psi 350
